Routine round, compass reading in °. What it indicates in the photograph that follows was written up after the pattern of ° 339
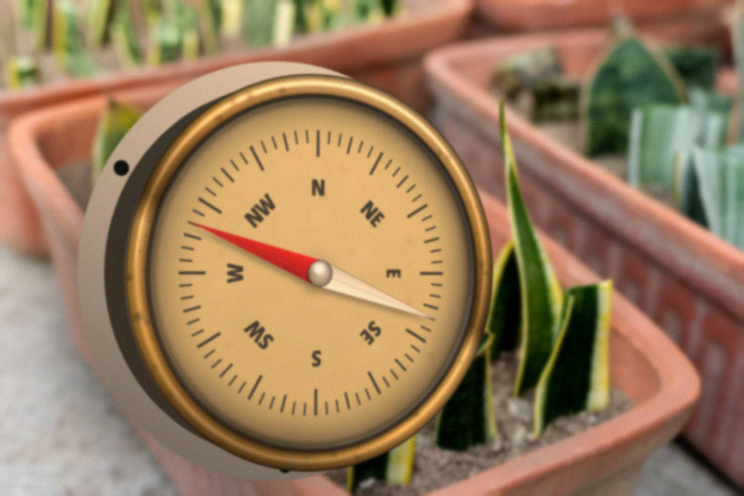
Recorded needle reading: ° 290
